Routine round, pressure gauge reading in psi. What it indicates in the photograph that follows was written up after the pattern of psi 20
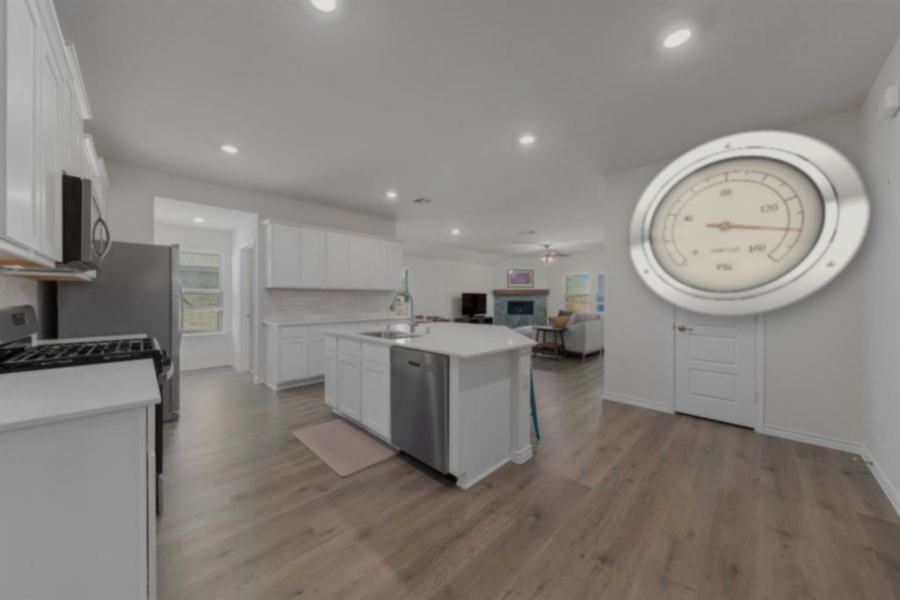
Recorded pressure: psi 140
